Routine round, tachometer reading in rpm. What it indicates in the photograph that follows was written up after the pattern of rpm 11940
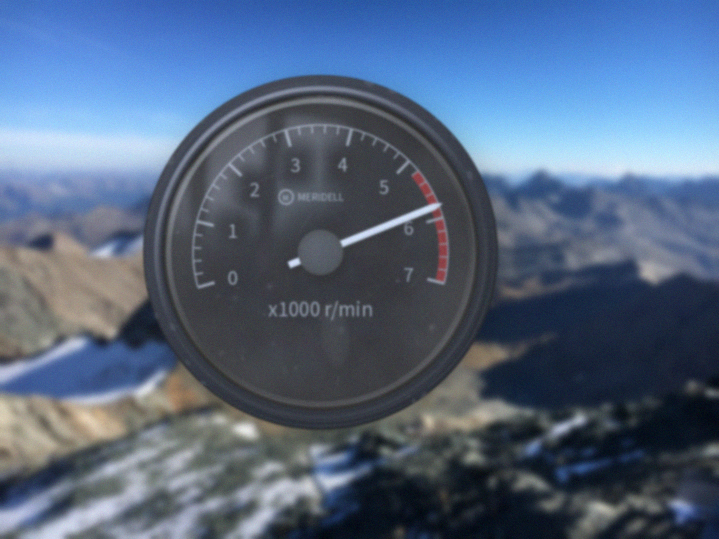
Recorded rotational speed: rpm 5800
